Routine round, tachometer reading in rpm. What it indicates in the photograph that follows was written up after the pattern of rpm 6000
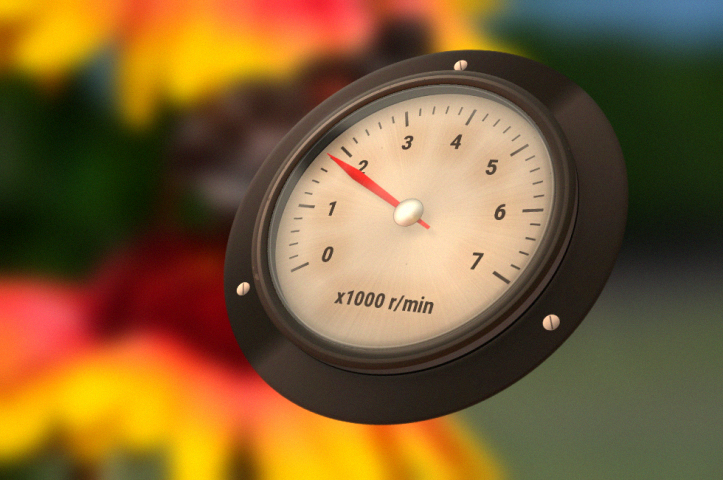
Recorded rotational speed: rpm 1800
